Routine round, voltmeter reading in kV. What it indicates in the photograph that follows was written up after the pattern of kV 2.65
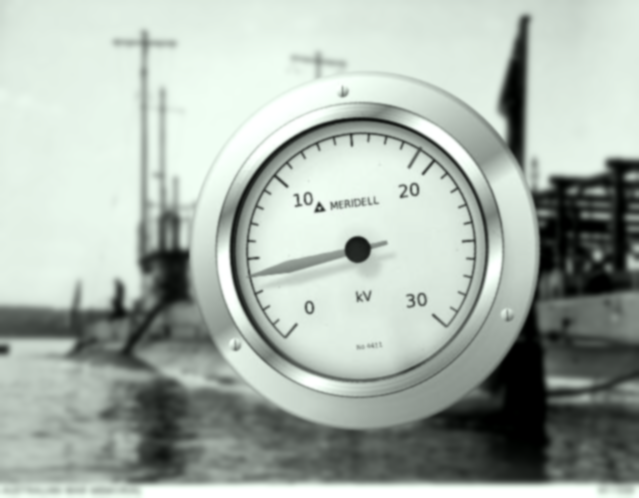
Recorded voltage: kV 4
